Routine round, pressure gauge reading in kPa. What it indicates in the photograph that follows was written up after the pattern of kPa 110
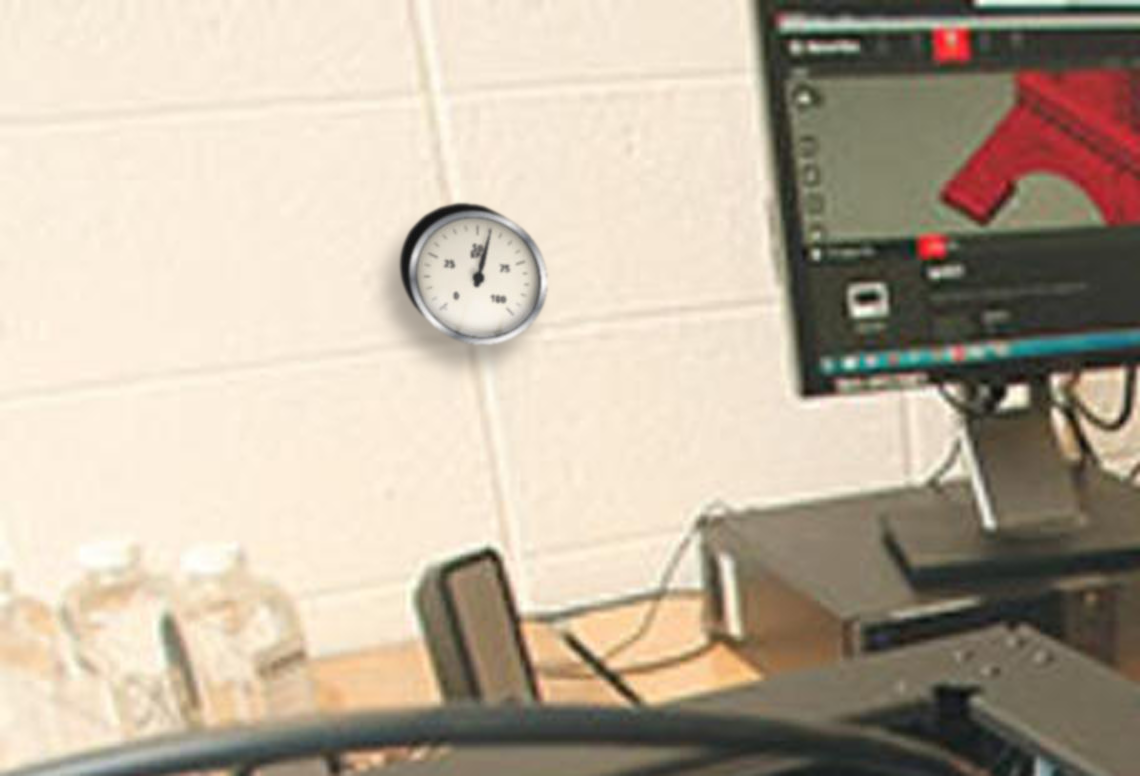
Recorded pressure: kPa 55
